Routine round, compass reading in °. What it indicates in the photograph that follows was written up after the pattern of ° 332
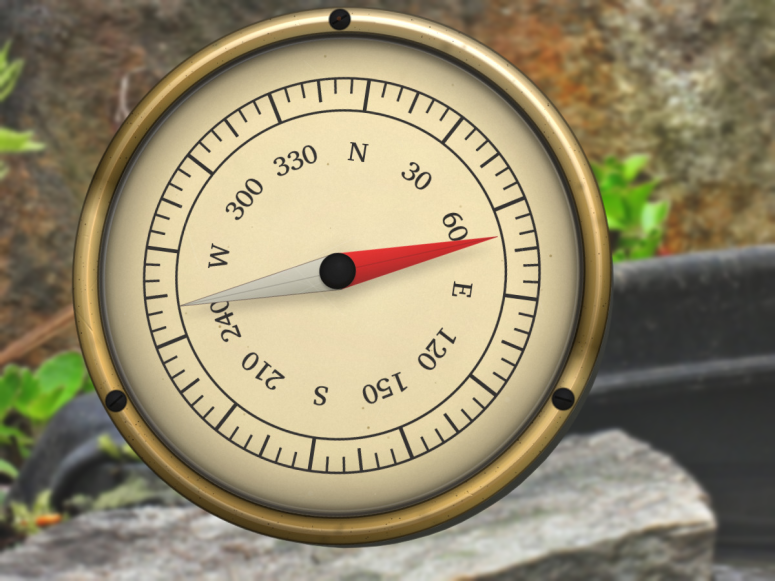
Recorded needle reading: ° 70
